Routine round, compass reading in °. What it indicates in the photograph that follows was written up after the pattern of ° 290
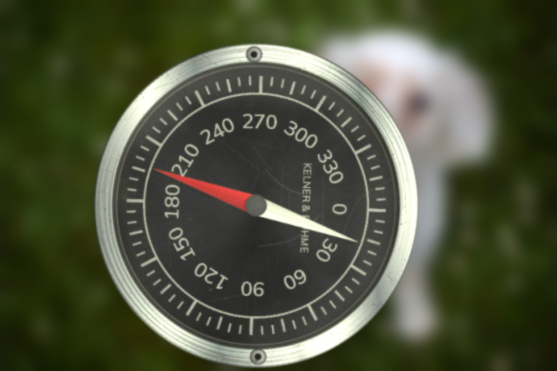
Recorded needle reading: ° 197.5
